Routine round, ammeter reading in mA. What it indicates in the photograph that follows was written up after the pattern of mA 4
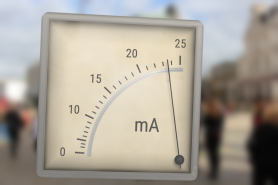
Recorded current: mA 23.5
